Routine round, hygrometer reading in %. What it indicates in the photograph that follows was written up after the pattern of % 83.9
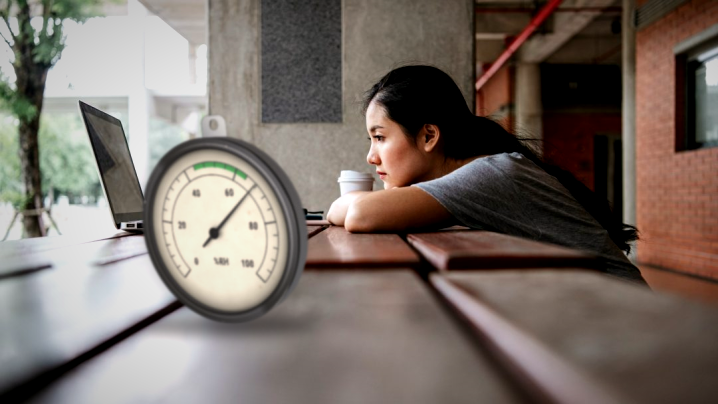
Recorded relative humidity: % 68
